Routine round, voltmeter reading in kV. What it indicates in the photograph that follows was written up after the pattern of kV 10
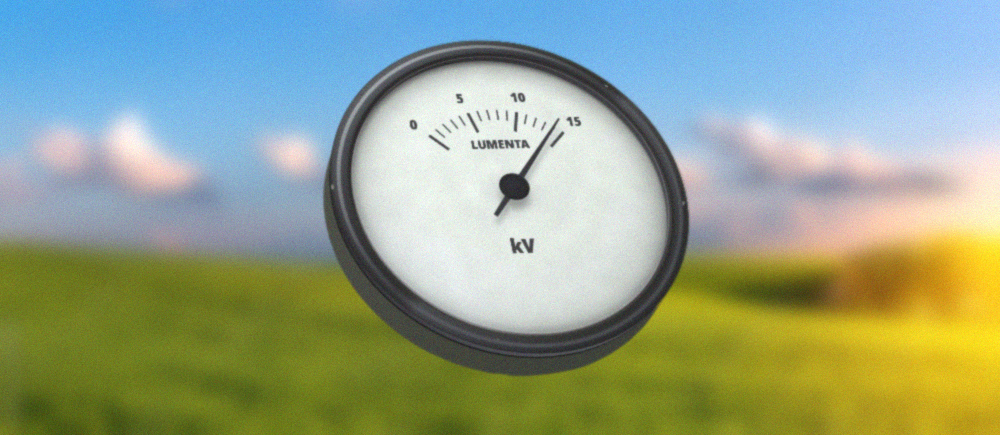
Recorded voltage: kV 14
